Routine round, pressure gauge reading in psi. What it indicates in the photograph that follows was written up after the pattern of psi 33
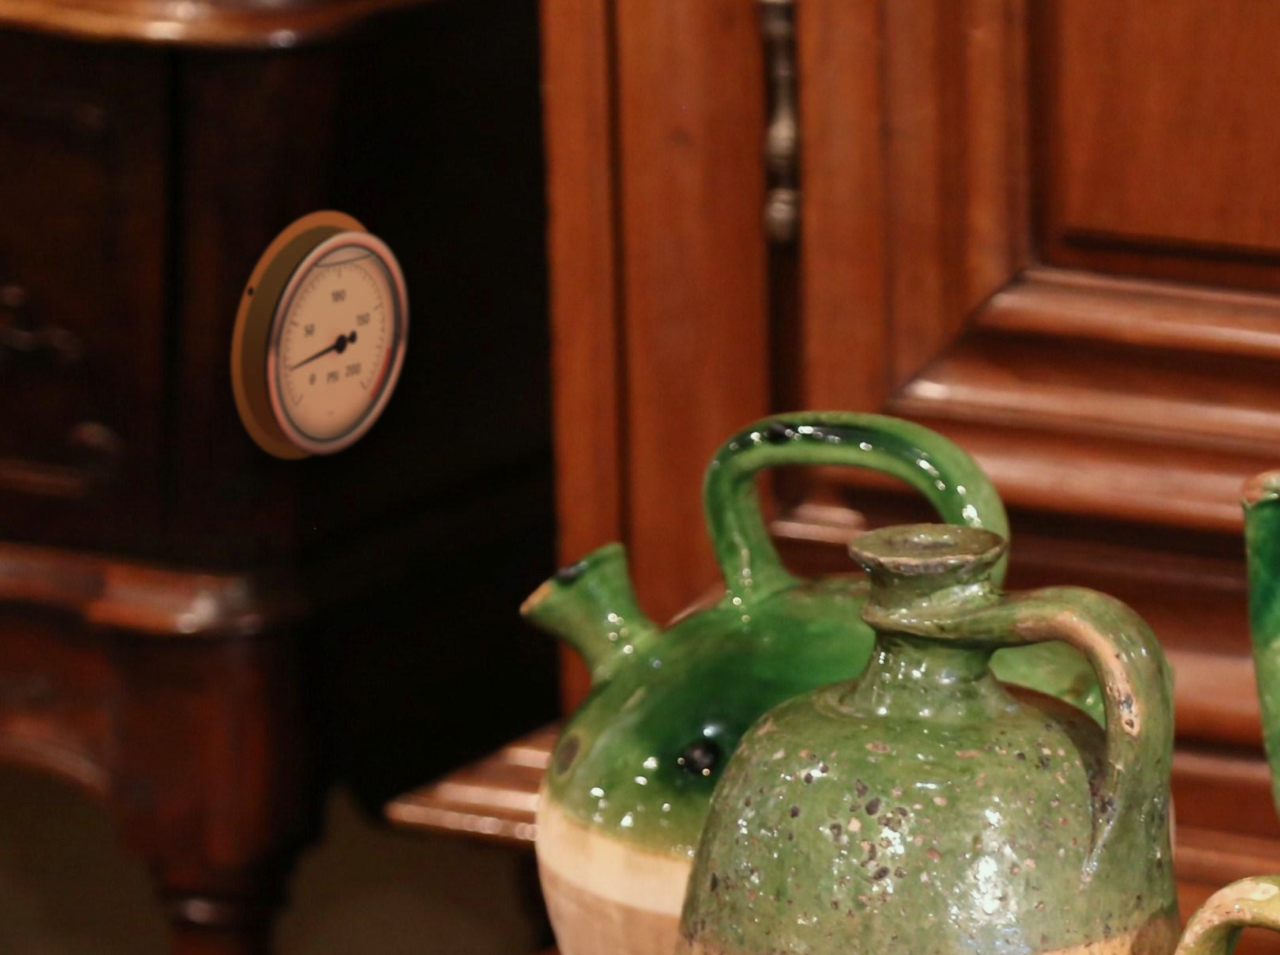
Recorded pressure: psi 25
